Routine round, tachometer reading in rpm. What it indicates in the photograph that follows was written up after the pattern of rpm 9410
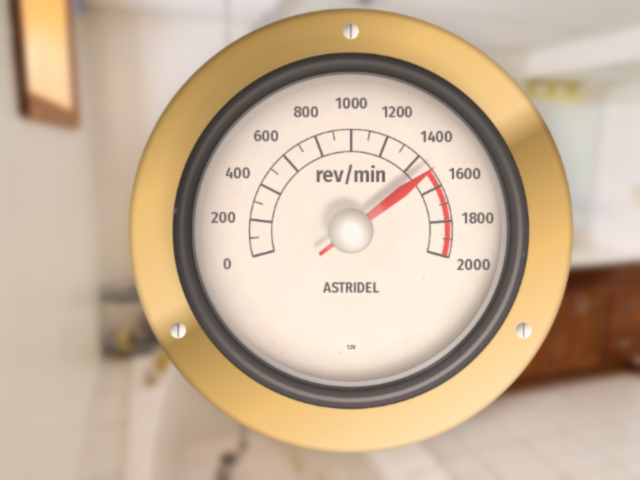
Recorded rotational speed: rpm 1500
